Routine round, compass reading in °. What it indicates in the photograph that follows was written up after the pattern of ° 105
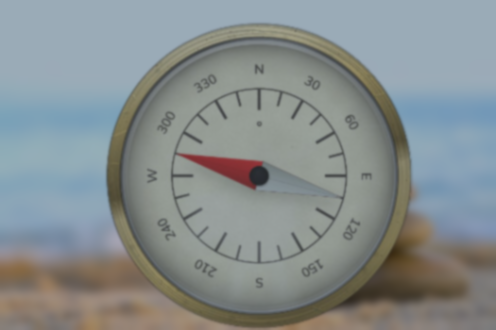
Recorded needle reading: ° 285
